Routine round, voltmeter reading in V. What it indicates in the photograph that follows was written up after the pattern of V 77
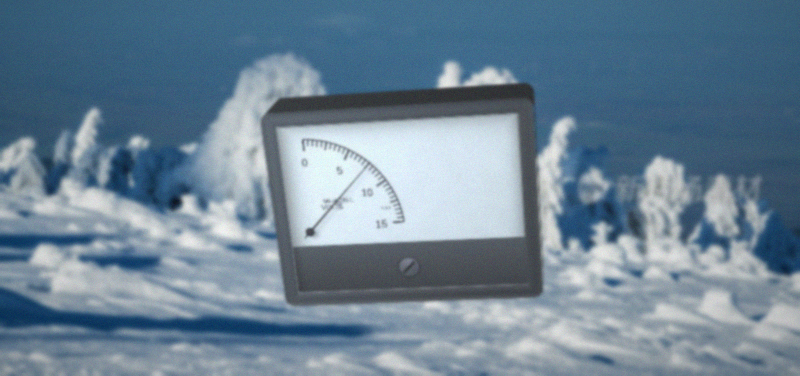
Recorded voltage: V 7.5
